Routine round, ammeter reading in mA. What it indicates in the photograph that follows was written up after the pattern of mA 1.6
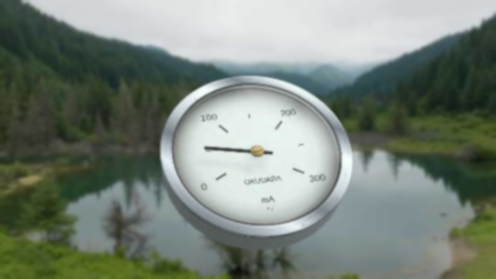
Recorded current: mA 50
